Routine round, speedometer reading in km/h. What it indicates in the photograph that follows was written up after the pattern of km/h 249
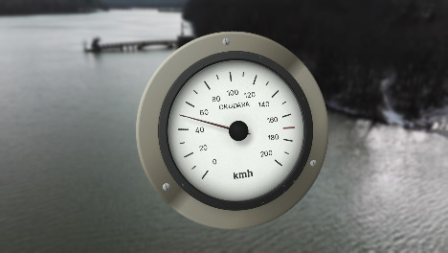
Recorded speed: km/h 50
